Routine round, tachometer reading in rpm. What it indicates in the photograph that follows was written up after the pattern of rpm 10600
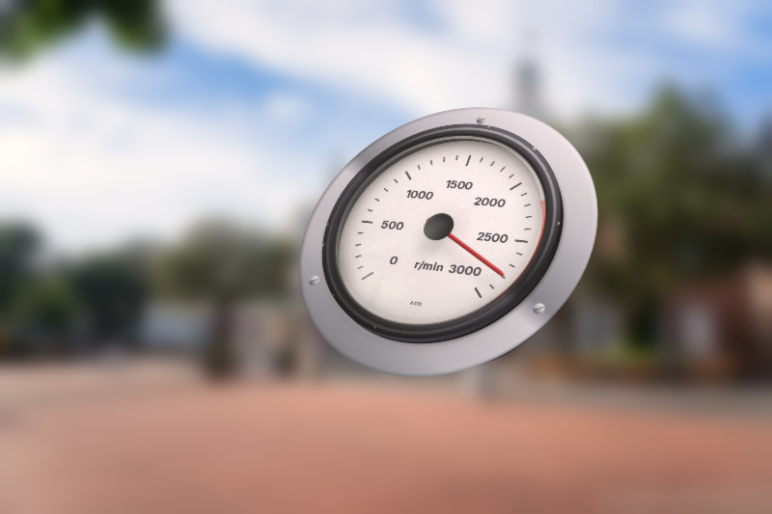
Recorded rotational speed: rpm 2800
